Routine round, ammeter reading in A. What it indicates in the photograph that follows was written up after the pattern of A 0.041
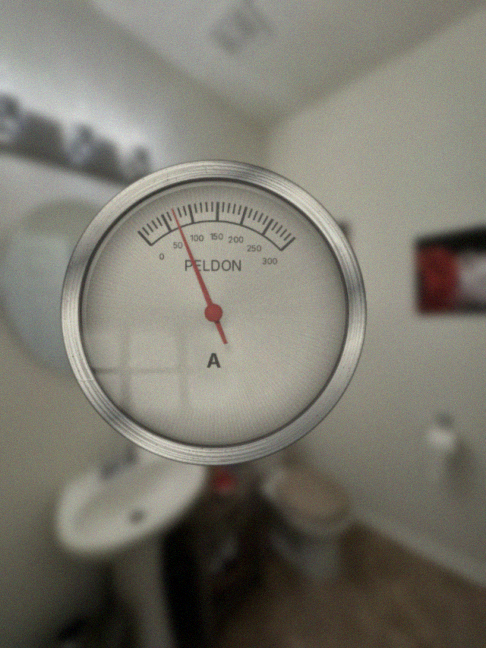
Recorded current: A 70
